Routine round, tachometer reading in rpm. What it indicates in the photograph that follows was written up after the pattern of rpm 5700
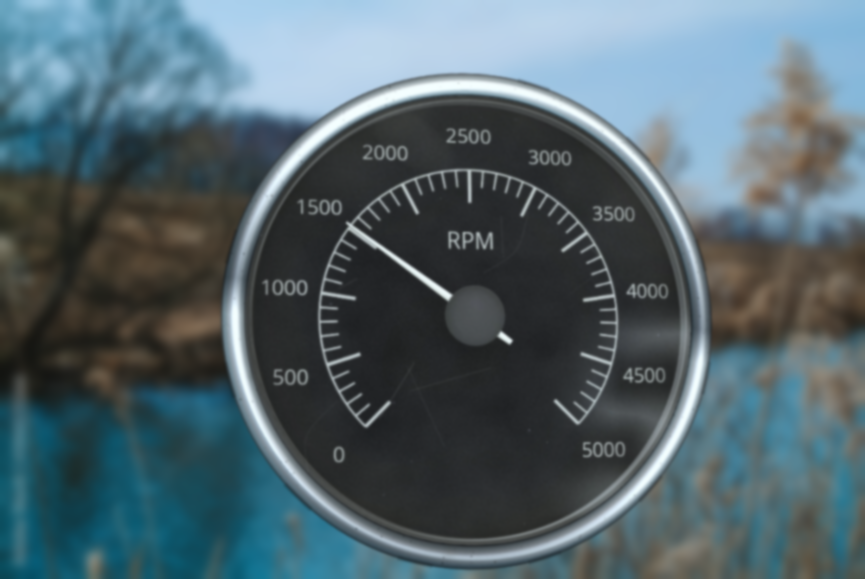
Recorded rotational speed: rpm 1500
